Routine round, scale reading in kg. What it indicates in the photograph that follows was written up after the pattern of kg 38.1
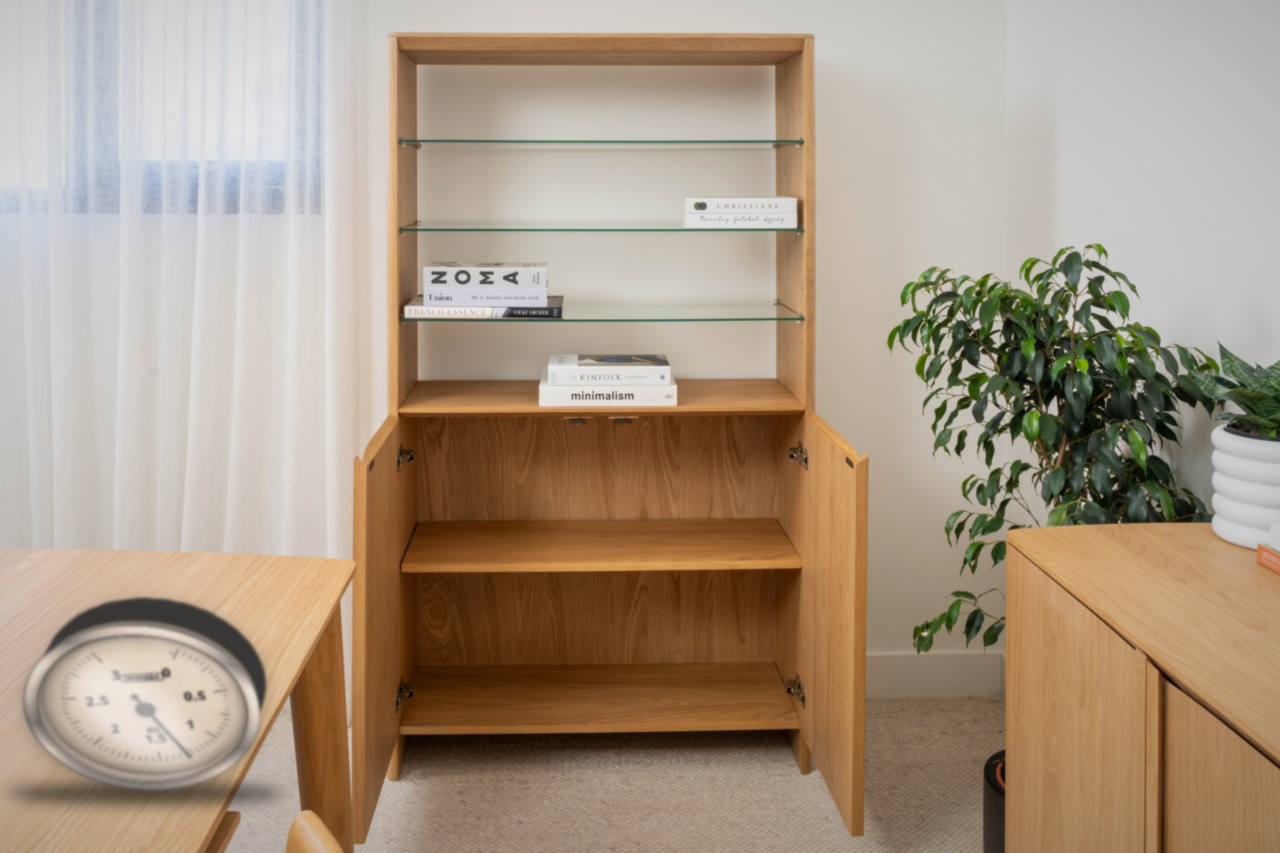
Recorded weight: kg 1.25
